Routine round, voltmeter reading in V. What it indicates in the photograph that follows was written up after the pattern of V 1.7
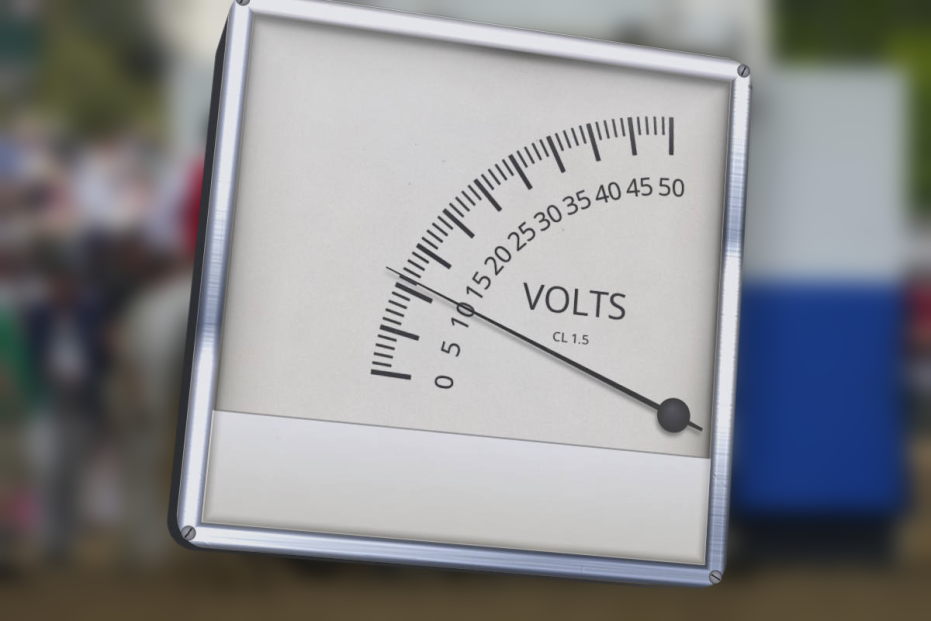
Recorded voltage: V 11
